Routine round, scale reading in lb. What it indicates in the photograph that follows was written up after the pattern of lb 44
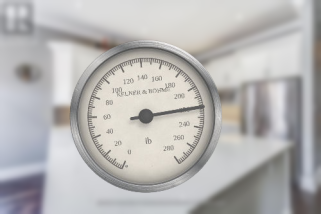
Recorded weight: lb 220
